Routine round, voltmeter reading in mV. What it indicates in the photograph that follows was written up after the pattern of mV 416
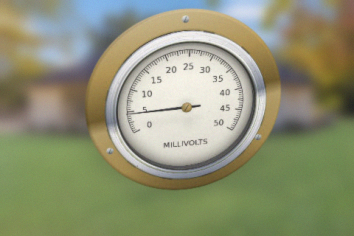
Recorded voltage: mV 5
